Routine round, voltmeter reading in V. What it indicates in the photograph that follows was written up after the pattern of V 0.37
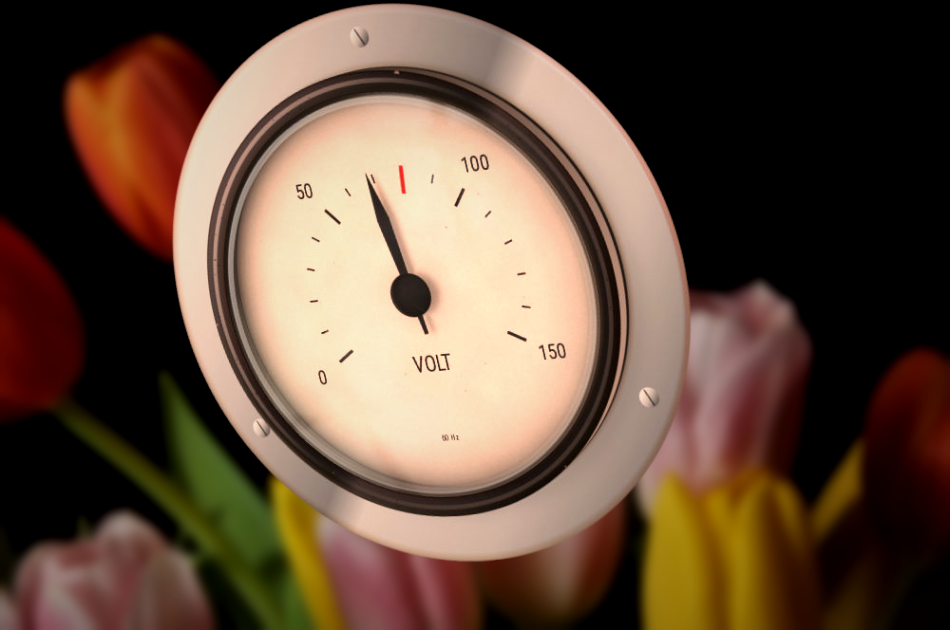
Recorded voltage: V 70
